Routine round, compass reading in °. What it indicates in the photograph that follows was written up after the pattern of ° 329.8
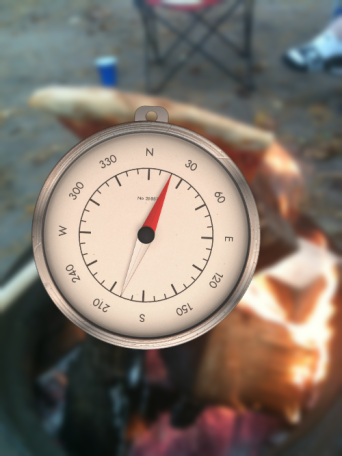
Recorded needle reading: ° 20
